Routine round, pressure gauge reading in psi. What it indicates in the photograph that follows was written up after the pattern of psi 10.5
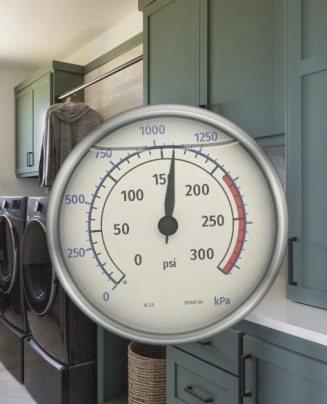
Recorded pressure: psi 160
